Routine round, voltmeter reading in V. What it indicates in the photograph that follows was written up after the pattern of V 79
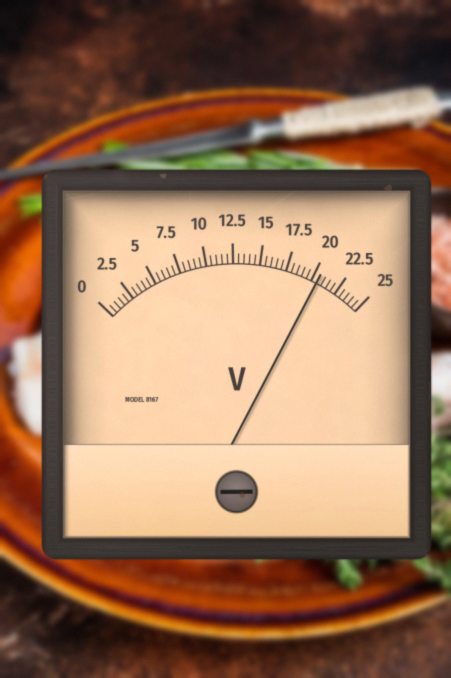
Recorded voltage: V 20.5
